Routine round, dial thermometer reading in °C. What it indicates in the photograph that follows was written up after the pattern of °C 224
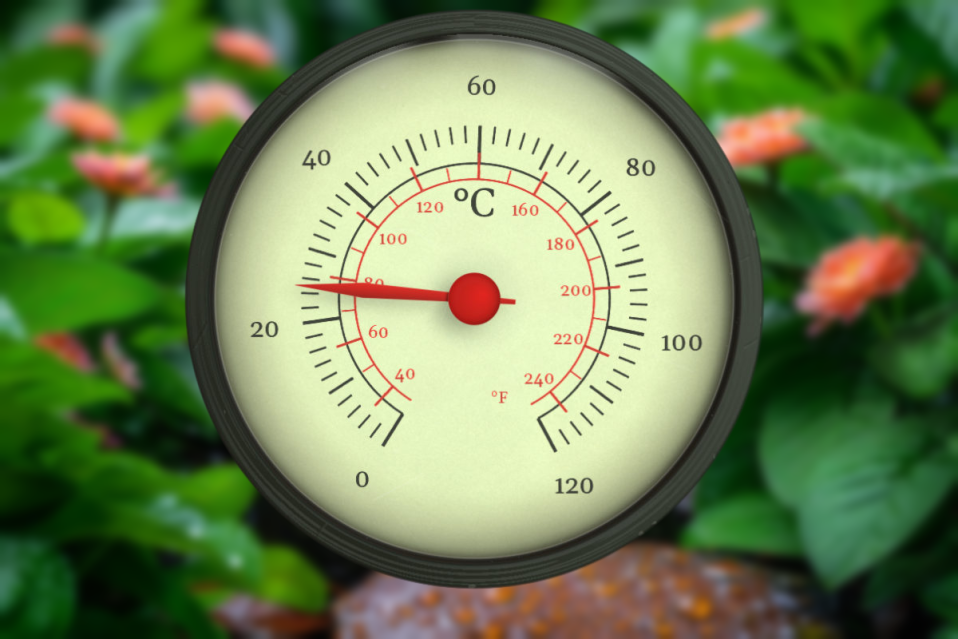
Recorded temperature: °C 25
